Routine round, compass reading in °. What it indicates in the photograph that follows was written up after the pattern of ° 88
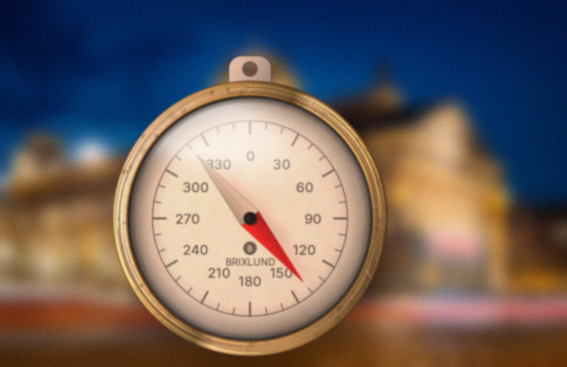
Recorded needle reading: ° 140
